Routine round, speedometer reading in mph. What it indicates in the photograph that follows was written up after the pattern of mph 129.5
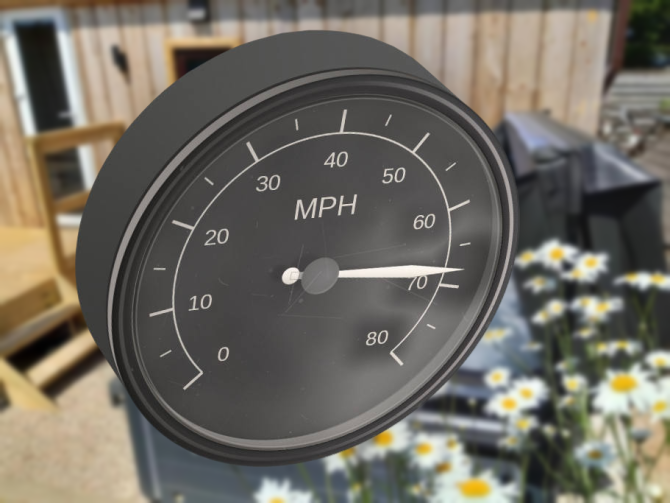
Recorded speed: mph 67.5
